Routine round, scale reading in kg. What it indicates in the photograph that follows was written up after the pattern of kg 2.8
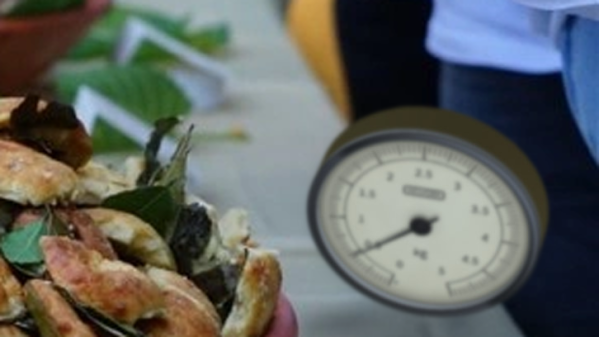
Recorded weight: kg 0.5
